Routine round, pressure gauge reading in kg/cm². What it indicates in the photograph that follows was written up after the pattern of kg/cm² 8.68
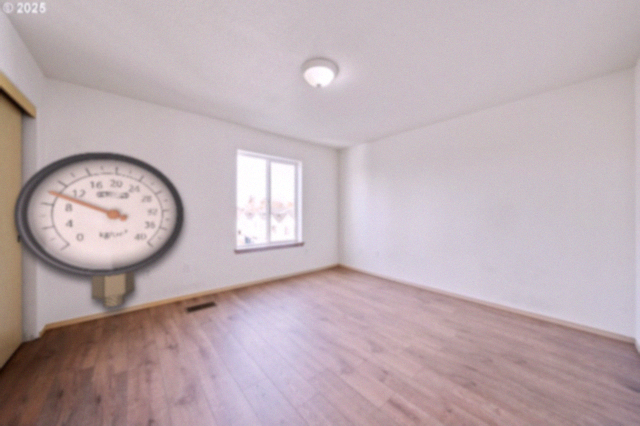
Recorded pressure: kg/cm² 10
